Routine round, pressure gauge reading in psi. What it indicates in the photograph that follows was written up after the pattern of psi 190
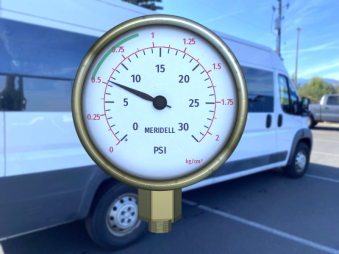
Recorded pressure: psi 7.5
